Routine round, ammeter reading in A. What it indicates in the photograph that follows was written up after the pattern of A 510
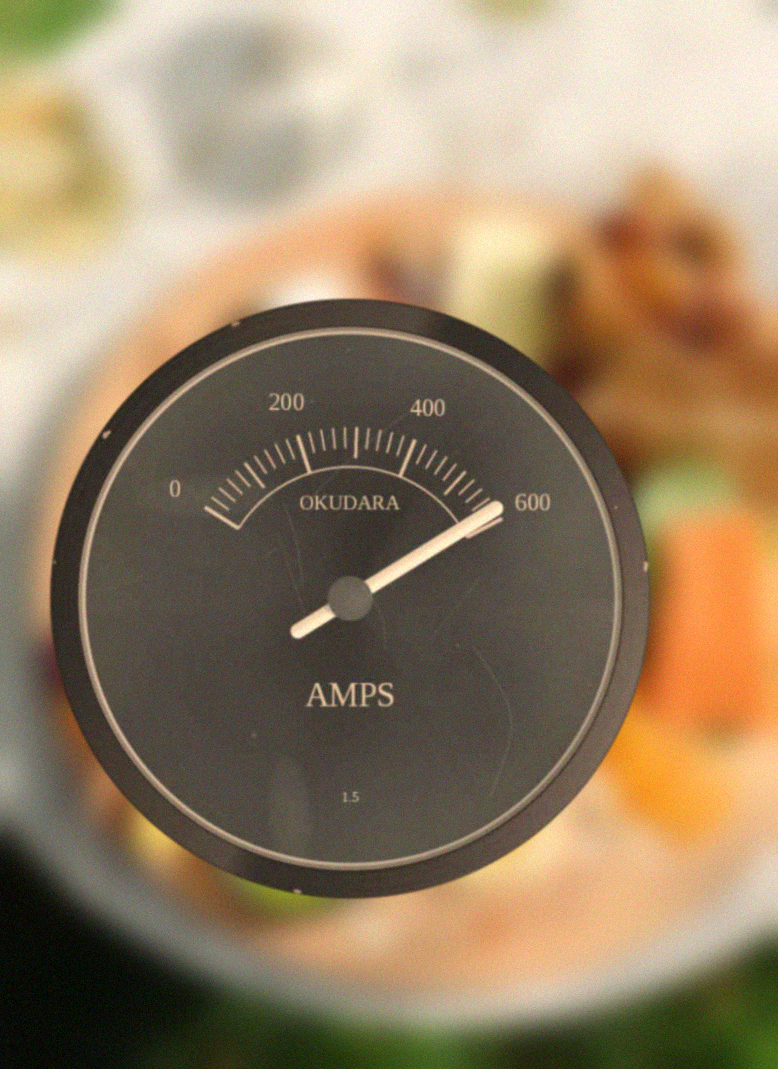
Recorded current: A 580
